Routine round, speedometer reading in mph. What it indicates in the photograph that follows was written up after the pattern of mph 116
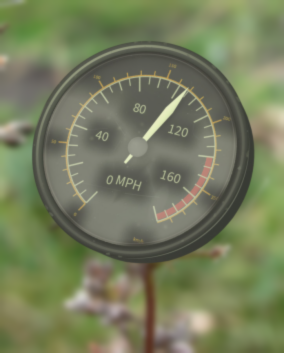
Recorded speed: mph 105
